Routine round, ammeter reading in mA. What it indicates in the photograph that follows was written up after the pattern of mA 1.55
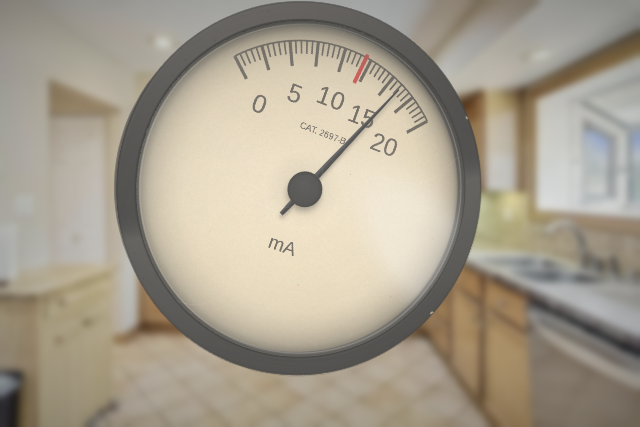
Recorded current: mA 16
